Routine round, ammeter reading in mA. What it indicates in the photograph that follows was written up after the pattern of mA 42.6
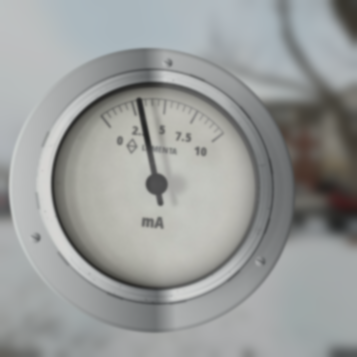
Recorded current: mA 3
